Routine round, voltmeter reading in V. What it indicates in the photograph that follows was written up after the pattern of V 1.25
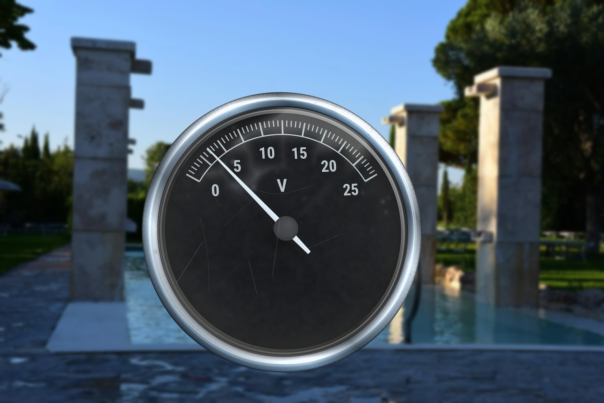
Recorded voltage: V 3.5
